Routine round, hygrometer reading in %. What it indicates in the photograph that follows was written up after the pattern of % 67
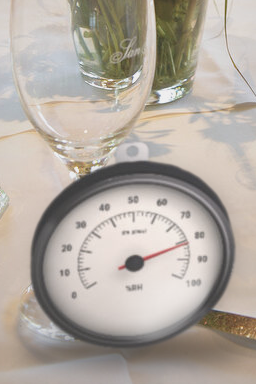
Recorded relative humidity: % 80
